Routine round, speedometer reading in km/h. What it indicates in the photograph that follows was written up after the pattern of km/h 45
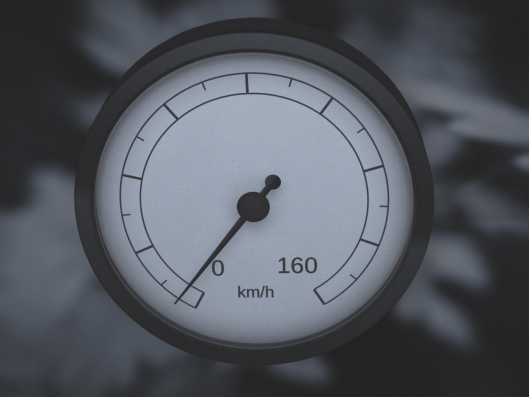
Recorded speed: km/h 5
